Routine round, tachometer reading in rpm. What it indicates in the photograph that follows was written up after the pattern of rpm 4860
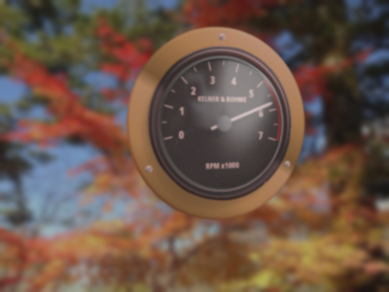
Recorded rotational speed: rpm 5750
